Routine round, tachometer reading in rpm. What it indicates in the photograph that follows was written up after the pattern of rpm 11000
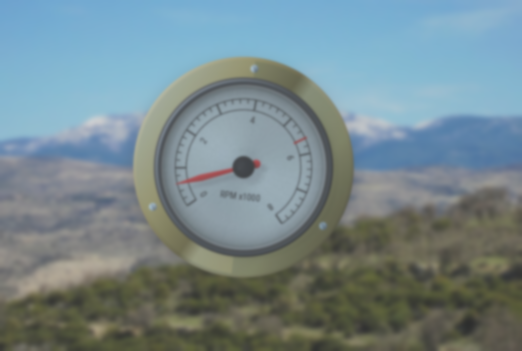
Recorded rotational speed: rpm 600
